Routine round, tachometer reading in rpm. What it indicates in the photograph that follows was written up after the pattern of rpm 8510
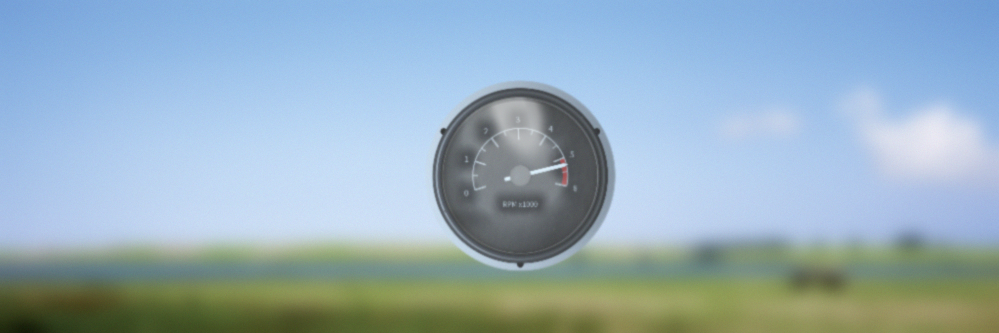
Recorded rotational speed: rpm 5250
